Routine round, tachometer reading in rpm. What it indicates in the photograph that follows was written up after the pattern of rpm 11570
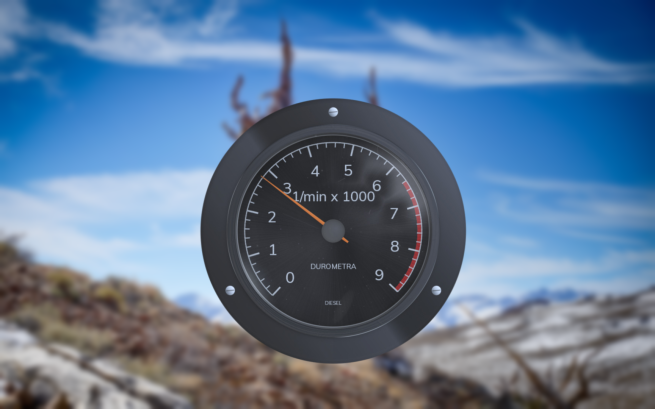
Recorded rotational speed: rpm 2800
